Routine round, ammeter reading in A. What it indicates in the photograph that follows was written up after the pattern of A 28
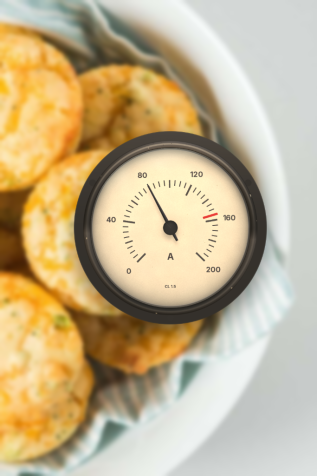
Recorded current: A 80
